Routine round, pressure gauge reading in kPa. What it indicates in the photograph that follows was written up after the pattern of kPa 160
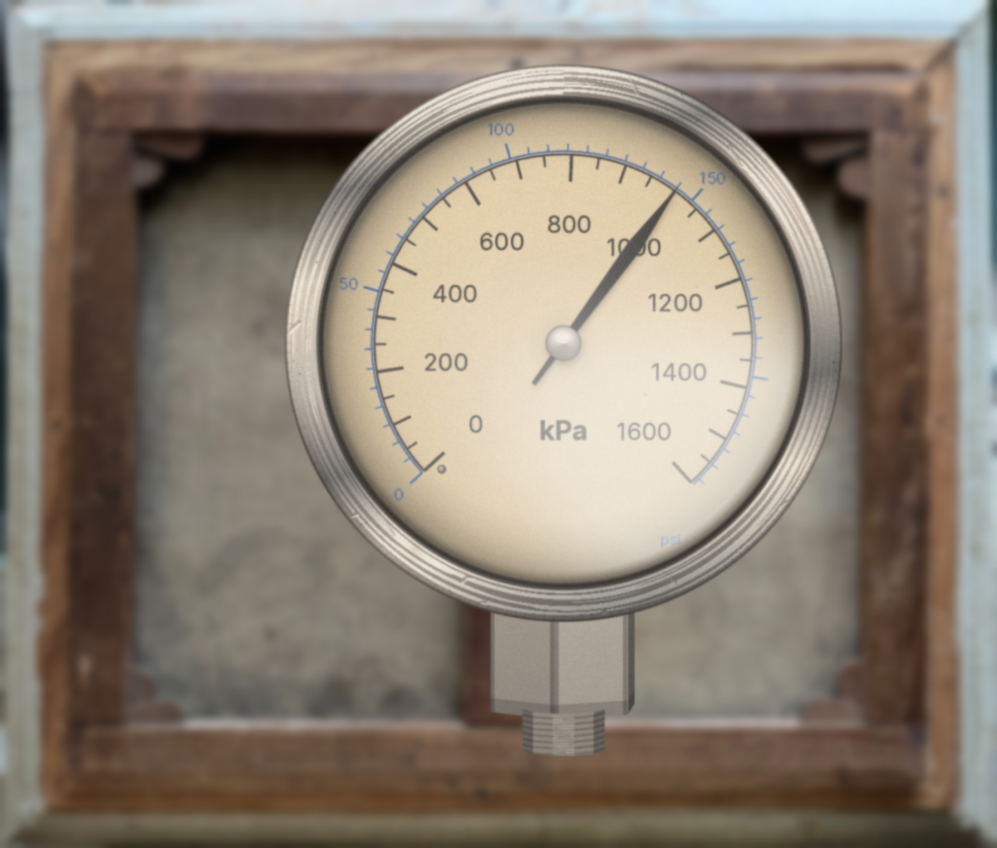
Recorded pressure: kPa 1000
